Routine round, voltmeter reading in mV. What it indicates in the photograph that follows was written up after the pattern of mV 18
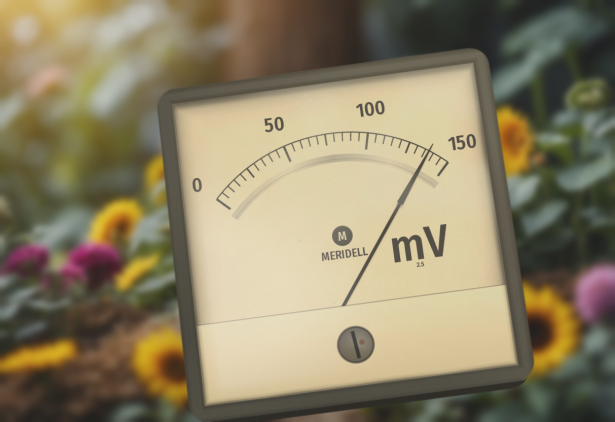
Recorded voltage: mV 137.5
